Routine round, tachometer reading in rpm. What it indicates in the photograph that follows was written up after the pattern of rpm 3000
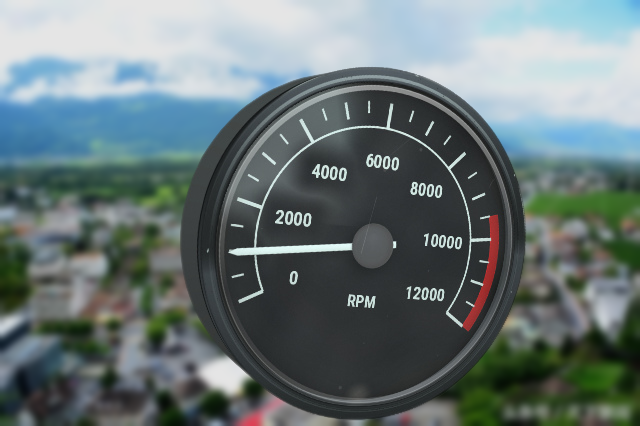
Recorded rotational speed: rpm 1000
